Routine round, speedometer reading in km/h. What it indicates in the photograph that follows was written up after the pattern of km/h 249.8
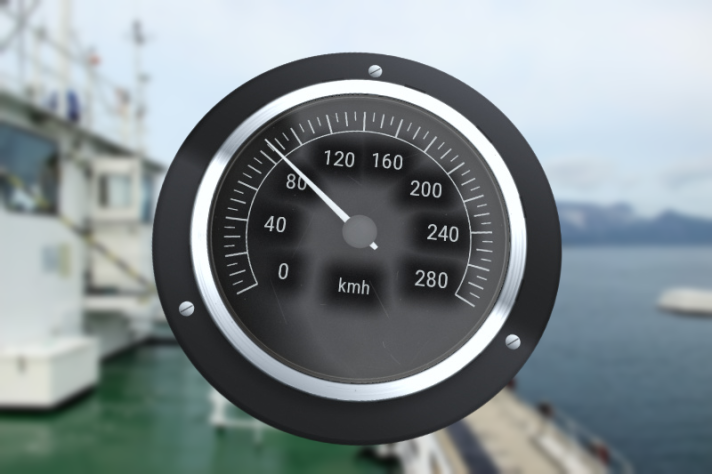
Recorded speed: km/h 85
